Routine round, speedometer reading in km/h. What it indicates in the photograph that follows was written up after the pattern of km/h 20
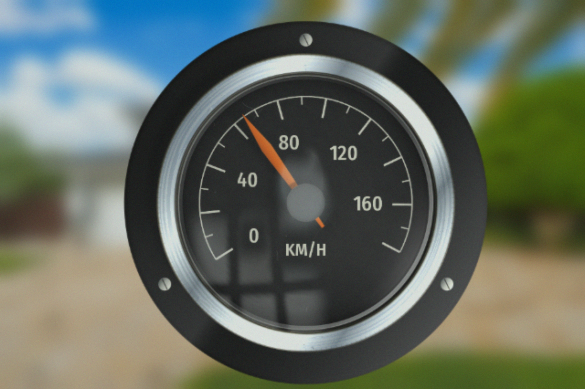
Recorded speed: km/h 65
